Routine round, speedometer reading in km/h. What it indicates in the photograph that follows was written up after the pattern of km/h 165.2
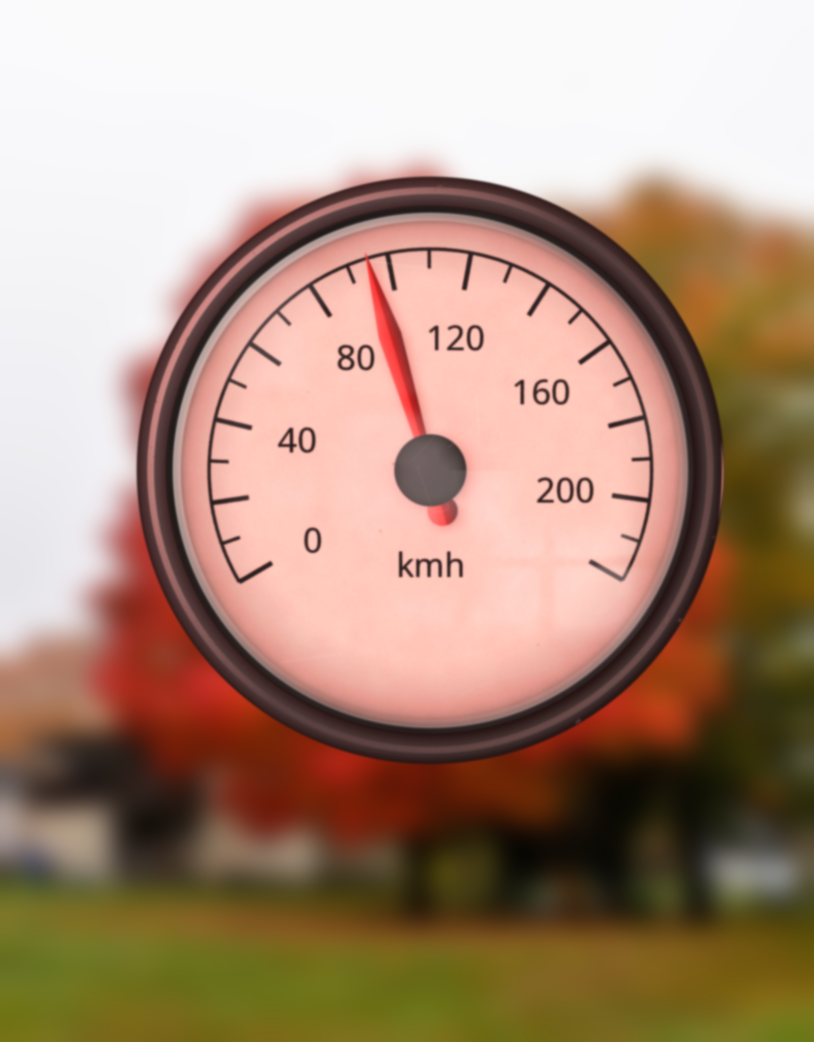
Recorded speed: km/h 95
